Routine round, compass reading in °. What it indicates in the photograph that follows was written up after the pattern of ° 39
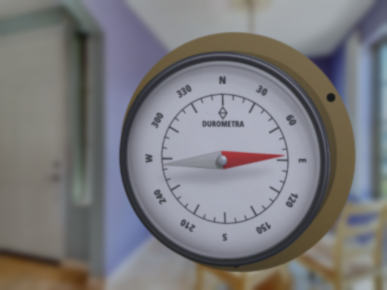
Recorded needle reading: ° 85
